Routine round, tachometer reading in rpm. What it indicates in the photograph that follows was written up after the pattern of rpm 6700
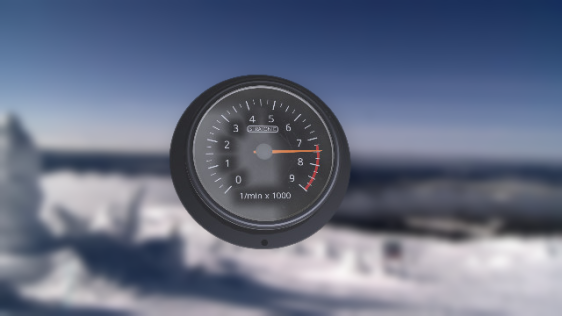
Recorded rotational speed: rpm 7500
